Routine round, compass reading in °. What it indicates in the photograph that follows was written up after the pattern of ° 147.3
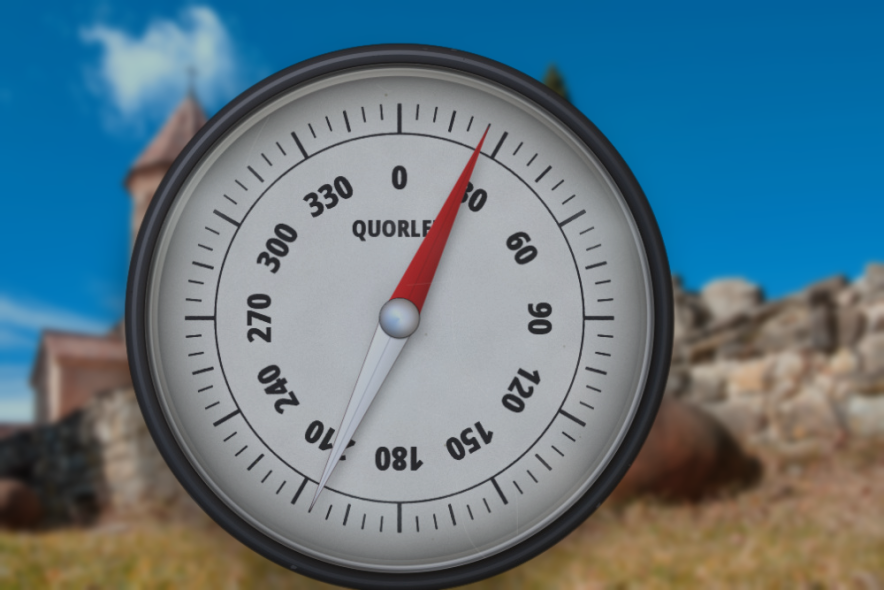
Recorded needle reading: ° 25
